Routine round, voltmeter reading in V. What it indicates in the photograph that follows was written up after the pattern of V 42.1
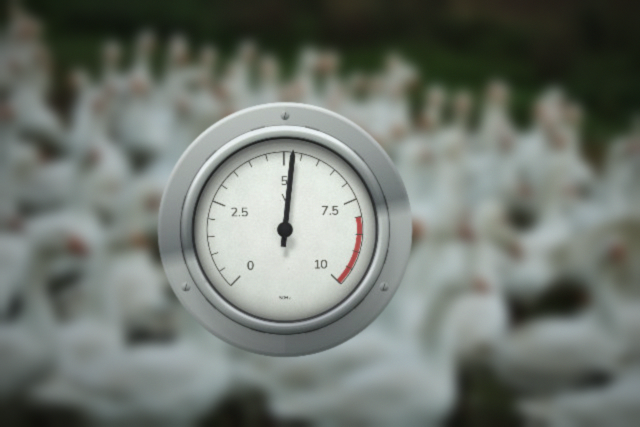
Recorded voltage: V 5.25
